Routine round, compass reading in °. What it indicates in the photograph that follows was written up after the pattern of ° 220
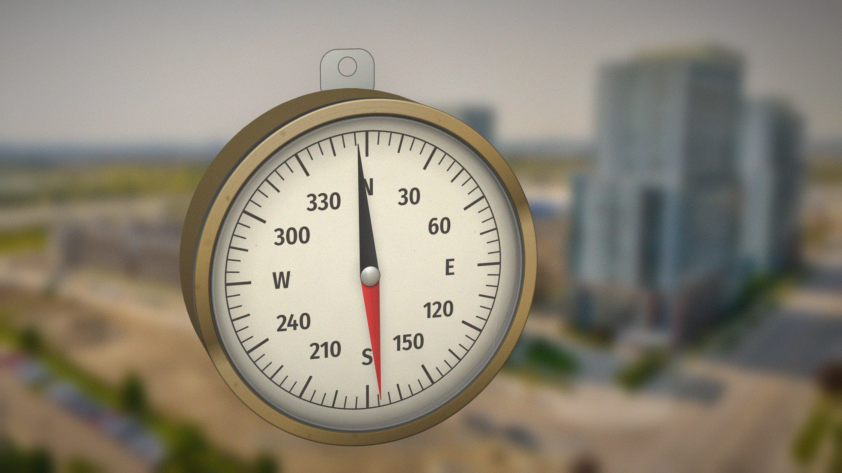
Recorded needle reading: ° 175
